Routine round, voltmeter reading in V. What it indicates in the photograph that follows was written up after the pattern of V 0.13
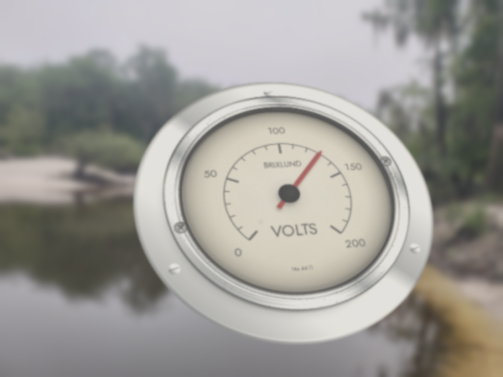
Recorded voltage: V 130
